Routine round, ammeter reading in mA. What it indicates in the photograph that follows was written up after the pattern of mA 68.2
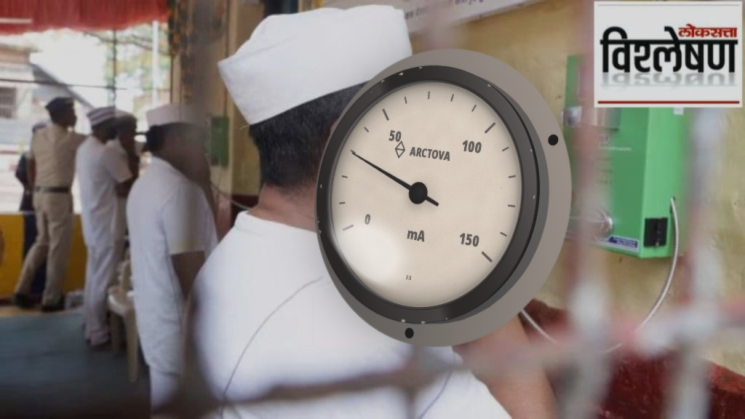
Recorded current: mA 30
